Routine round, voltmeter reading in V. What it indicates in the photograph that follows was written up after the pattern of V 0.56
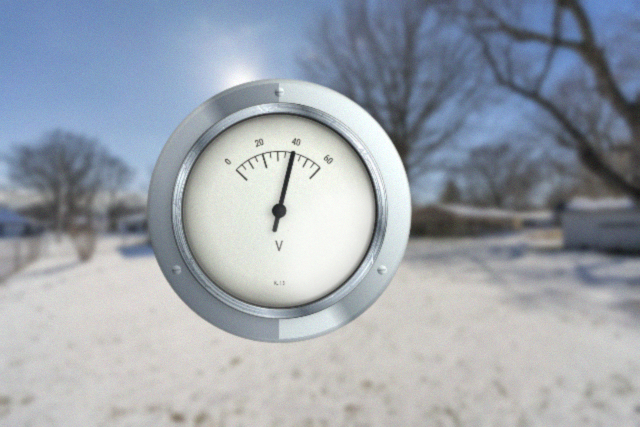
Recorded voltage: V 40
